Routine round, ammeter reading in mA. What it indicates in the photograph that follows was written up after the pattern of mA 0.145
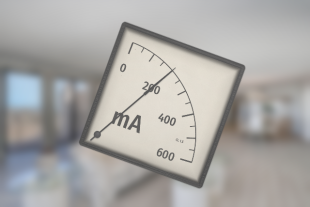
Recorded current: mA 200
